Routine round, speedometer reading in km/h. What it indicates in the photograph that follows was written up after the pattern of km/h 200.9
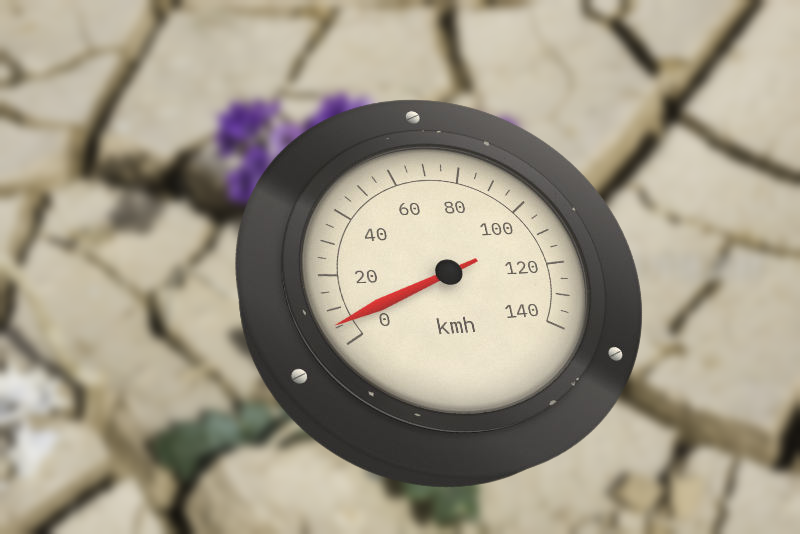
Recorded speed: km/h 5
